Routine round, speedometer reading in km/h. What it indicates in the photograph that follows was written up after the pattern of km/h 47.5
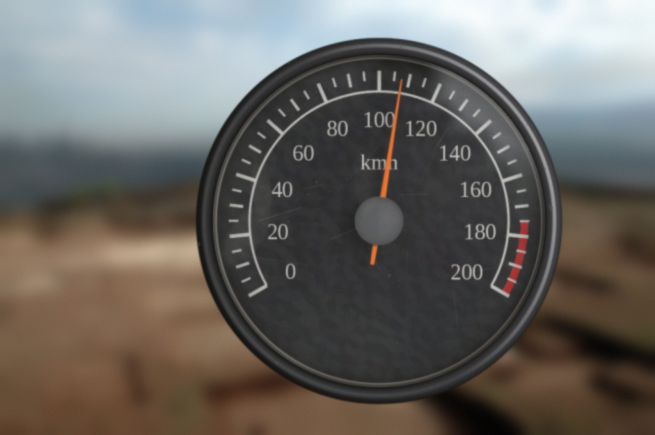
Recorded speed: km/h 107.5
